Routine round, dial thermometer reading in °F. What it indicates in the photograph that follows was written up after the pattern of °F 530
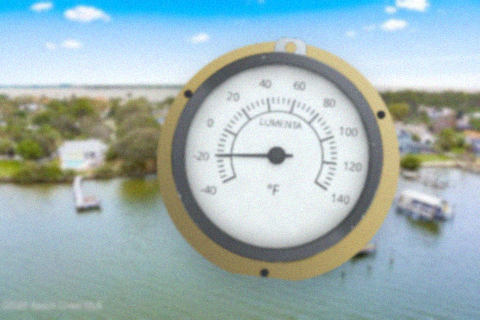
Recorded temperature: °F -20
